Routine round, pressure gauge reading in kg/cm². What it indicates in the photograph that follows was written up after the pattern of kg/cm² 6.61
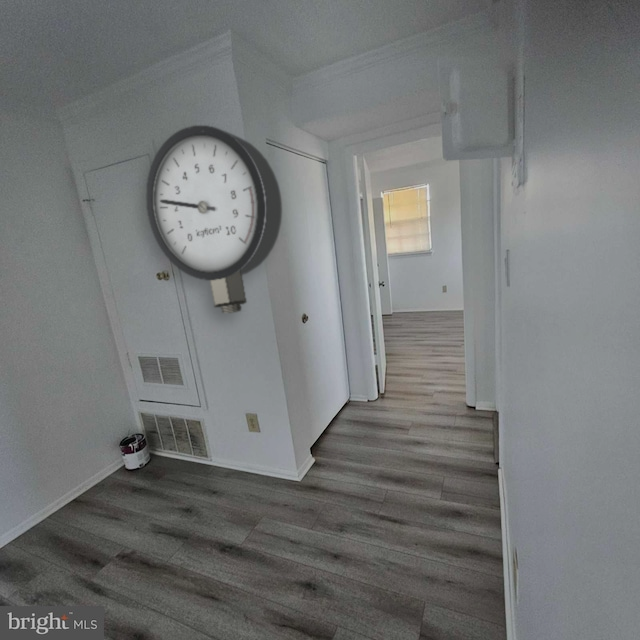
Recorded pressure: kg/cm² 2.25
